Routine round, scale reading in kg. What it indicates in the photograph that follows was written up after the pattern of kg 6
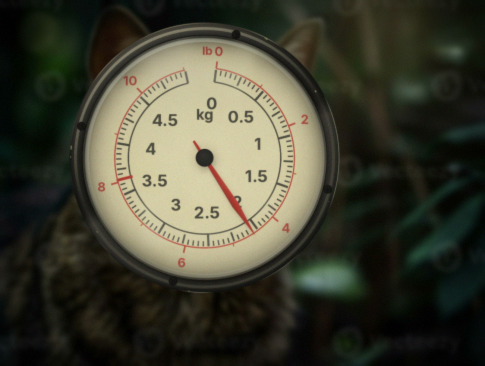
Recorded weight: kg 2.05
